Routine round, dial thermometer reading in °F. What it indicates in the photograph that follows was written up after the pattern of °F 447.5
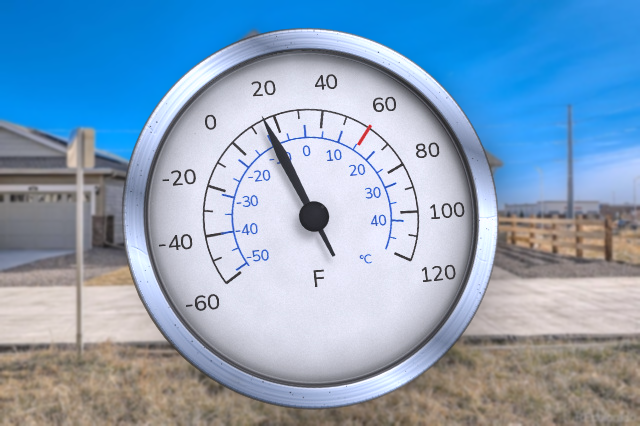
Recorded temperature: °F 15
